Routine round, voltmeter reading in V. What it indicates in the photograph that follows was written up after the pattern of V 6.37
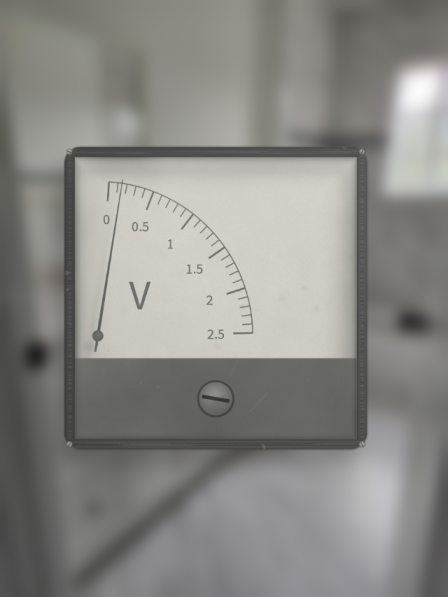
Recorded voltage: V 0.15
